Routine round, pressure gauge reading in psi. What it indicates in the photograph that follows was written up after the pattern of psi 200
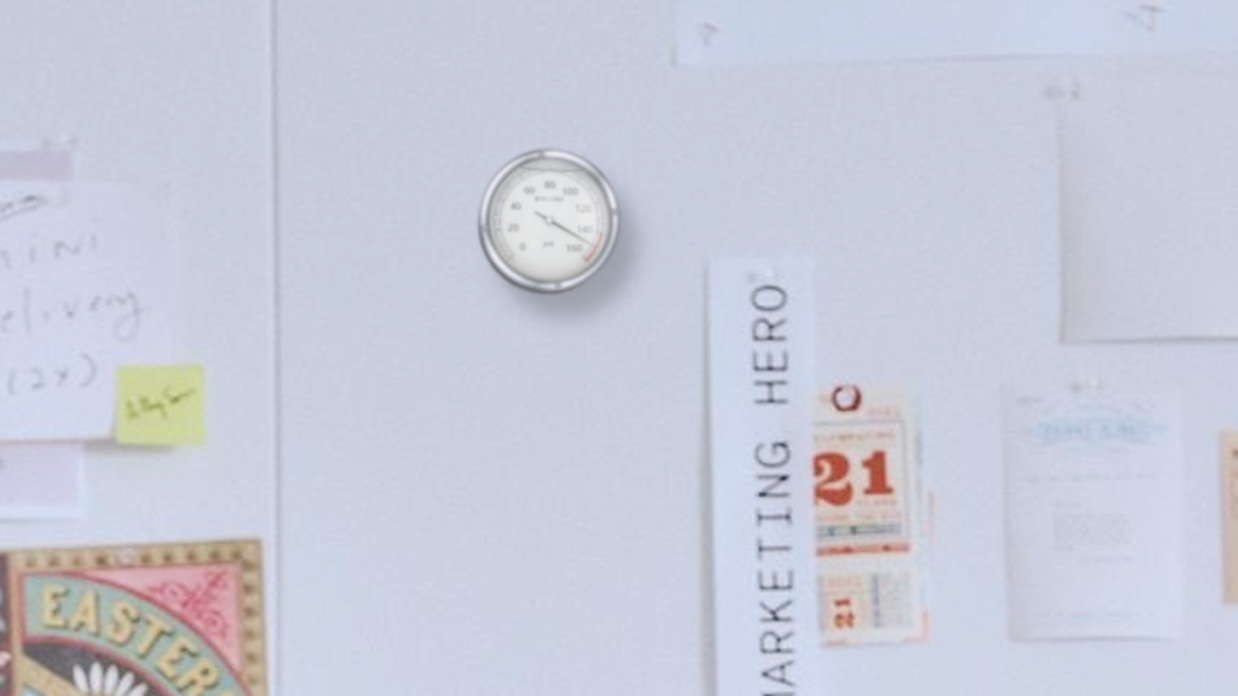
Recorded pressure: psi 150
